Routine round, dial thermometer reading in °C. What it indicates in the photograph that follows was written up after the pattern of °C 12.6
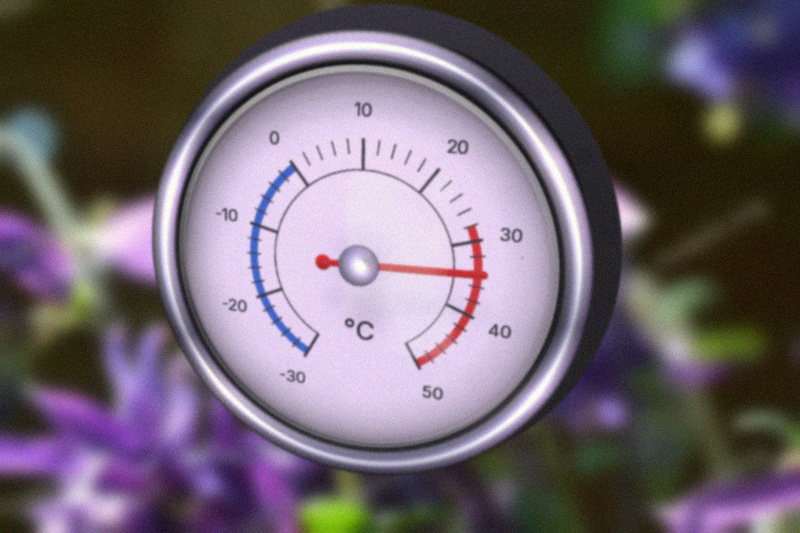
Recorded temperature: °C 34
